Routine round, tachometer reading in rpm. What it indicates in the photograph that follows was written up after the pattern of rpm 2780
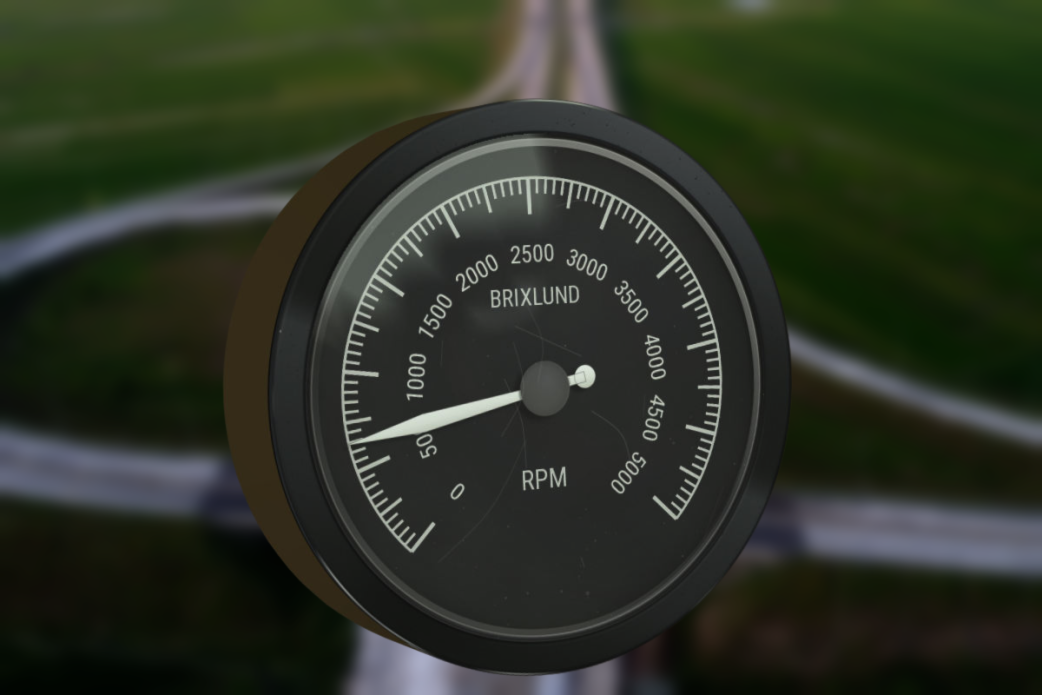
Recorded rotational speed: rpm 650
